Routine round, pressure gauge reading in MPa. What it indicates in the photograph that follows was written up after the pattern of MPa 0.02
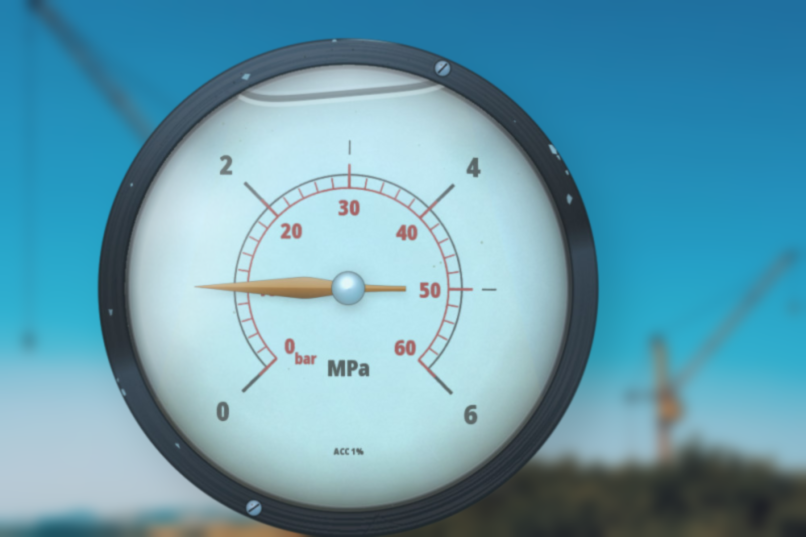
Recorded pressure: MPa 1
